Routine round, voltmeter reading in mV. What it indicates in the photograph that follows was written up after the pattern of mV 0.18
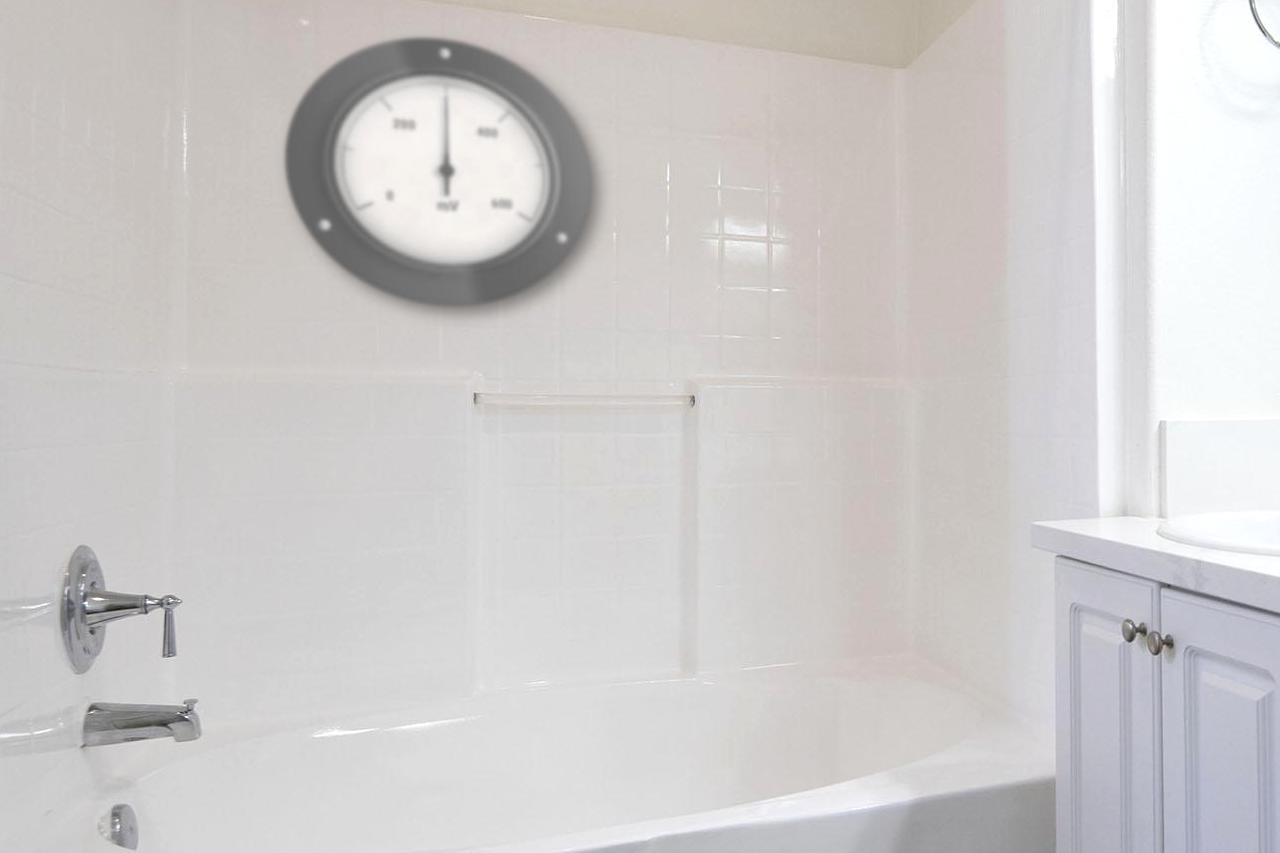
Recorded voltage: mV 300
